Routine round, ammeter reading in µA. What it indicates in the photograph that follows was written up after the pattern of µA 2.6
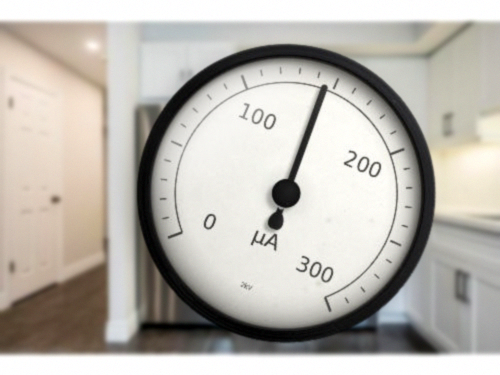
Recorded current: µA 145
